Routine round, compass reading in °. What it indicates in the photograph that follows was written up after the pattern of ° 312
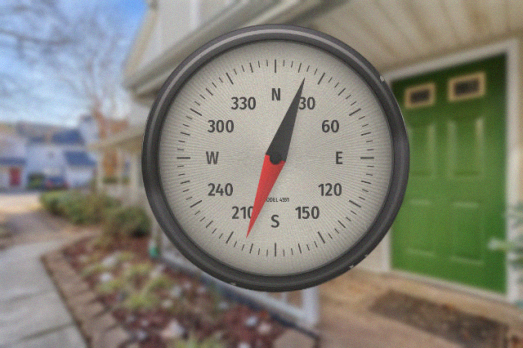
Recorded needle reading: ° 200
